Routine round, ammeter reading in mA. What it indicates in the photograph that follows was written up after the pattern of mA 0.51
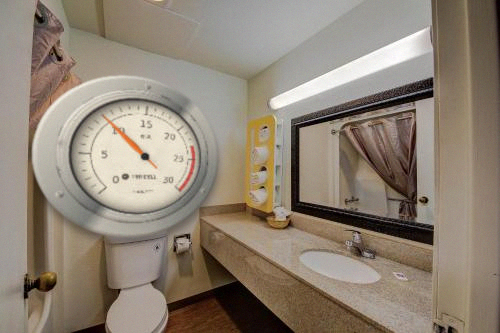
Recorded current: mA 10
